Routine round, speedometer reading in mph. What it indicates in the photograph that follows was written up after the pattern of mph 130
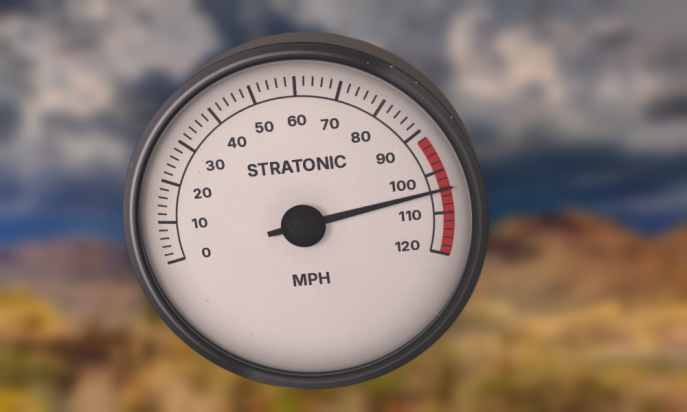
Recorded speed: mph 104
